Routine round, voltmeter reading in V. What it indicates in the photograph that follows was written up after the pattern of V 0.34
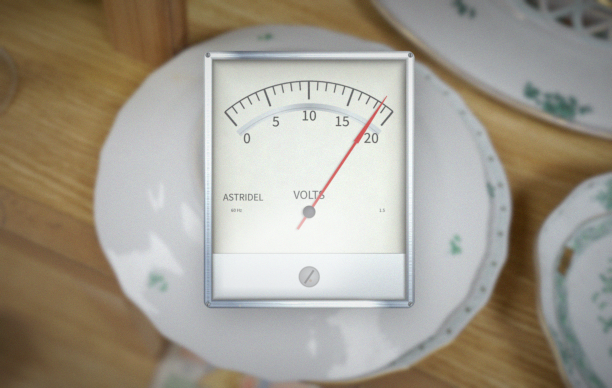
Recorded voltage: V 18.5
